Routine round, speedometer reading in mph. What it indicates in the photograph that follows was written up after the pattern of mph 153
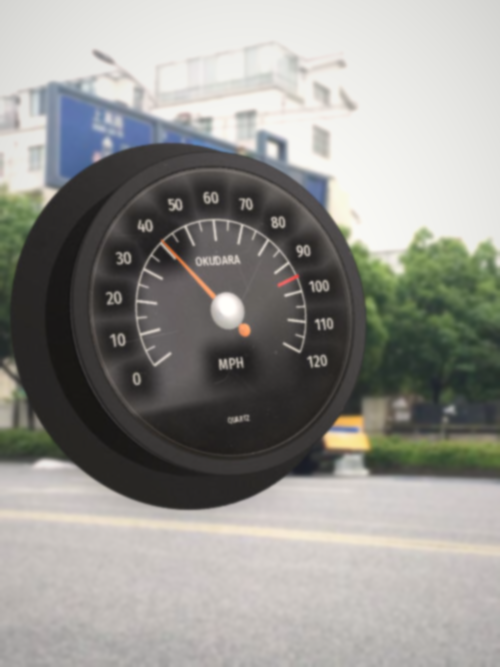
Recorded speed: mph 40
